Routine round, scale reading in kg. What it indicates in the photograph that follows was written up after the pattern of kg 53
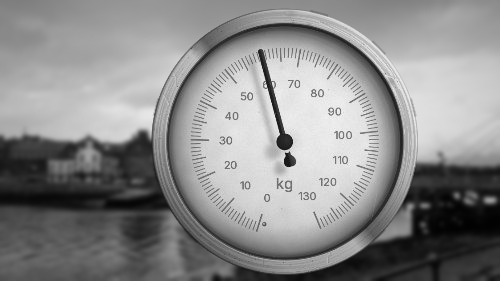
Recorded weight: kg 60
